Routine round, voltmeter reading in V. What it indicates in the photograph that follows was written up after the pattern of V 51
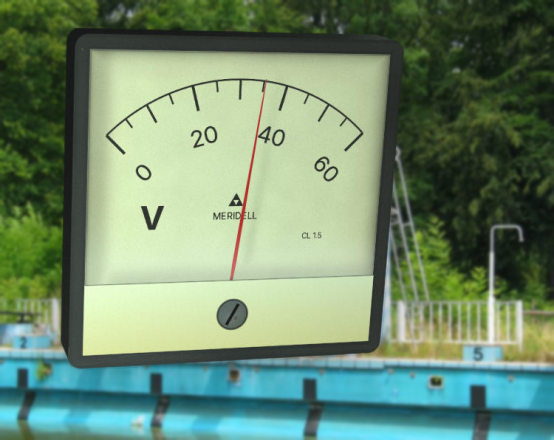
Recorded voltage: V 35
